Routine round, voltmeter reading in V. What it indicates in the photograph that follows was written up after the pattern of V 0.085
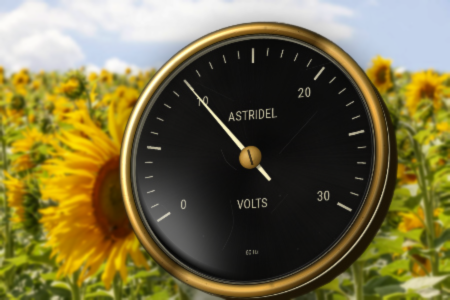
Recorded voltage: V 10
